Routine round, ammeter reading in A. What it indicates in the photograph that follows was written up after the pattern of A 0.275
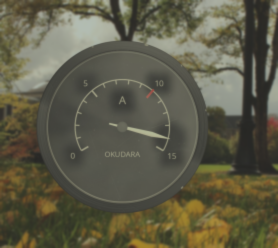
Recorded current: A 14
